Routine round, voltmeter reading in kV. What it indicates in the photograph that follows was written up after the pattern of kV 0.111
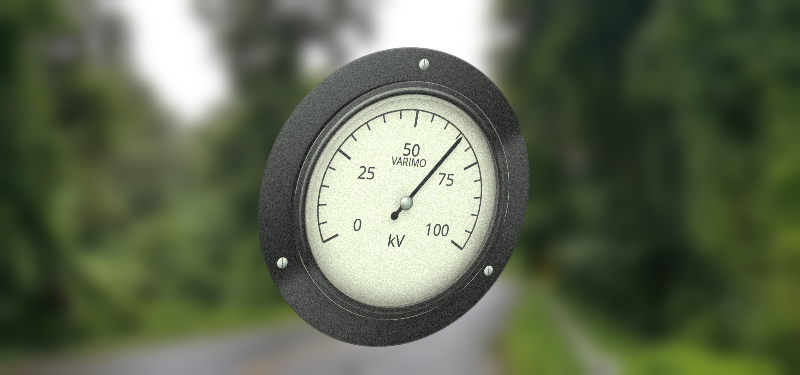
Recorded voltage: kV 65
